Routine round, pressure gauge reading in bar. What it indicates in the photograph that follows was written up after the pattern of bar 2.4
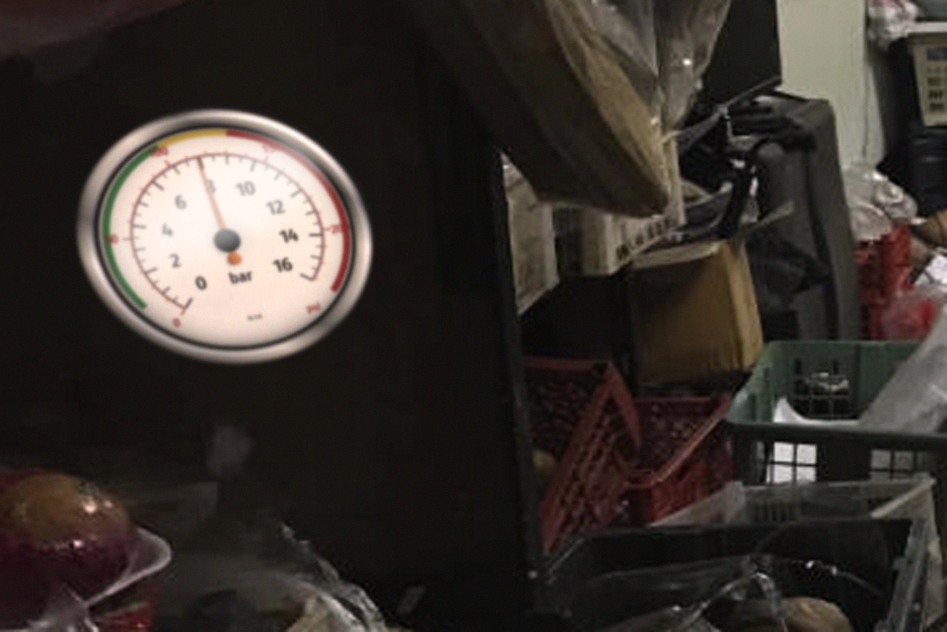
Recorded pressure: bar 8
